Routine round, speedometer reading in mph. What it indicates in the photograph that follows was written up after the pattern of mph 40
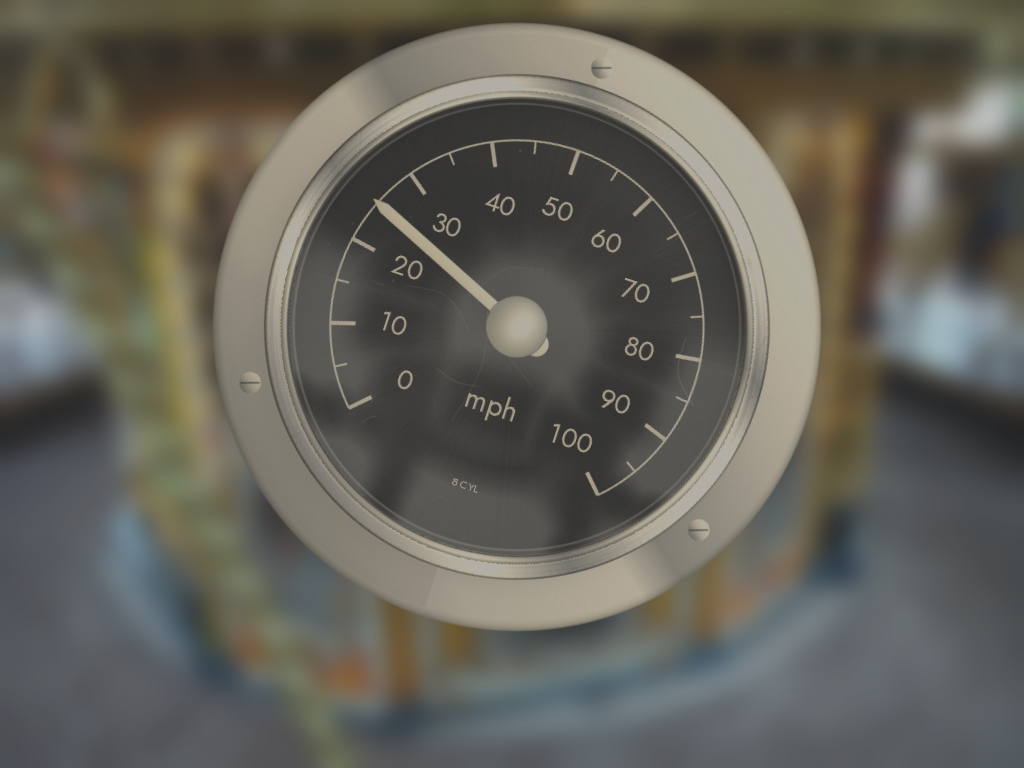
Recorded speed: mph 25
